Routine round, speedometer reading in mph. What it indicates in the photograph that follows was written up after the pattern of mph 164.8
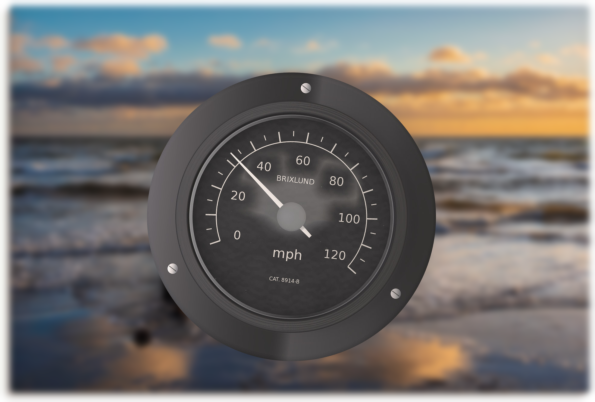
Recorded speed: mph 32.5
